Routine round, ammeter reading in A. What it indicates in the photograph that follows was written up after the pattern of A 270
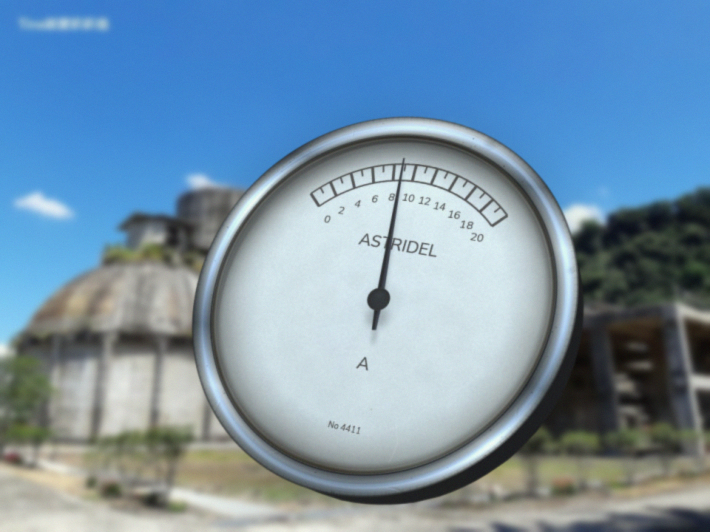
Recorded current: A 9
